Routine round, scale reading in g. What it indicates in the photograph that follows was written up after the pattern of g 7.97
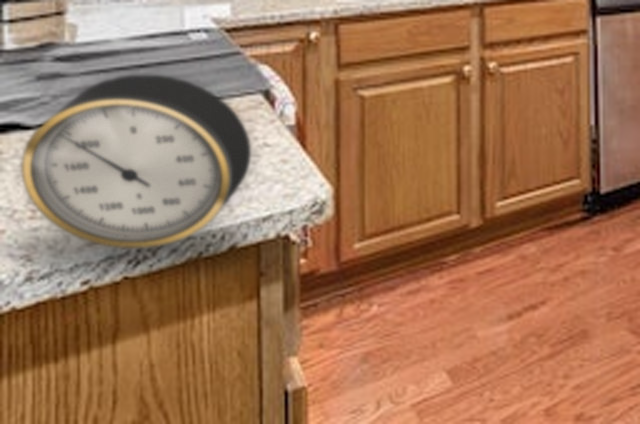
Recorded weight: g 1800
